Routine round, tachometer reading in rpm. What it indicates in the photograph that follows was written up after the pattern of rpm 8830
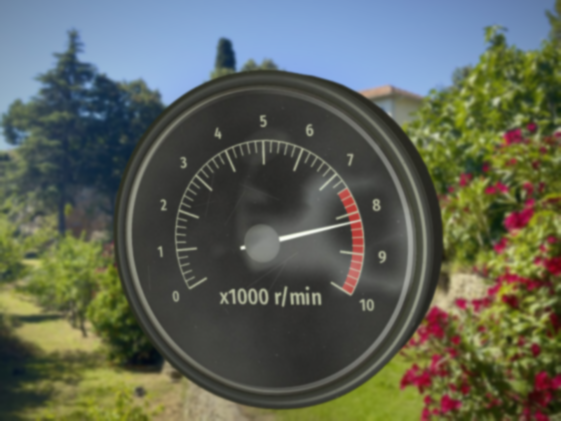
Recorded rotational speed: rpm 8200
